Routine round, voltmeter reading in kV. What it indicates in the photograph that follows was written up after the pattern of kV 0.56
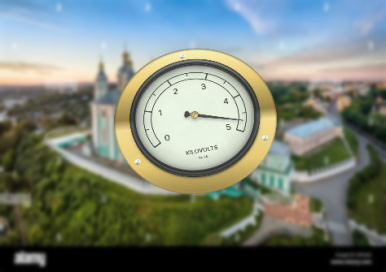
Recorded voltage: kV 4.75
